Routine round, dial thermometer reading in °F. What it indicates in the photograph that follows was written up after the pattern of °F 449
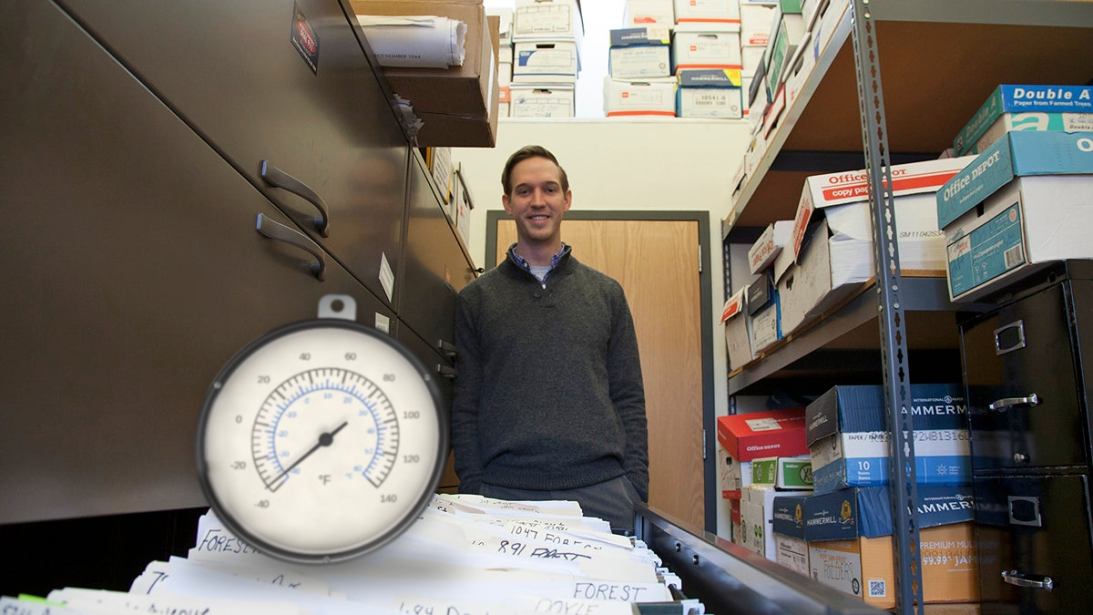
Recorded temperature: °F -36
